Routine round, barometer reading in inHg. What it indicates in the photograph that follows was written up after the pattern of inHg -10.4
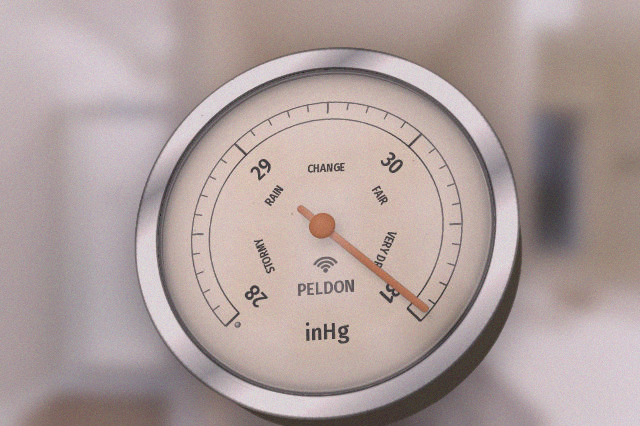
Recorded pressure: inHg 30.95
